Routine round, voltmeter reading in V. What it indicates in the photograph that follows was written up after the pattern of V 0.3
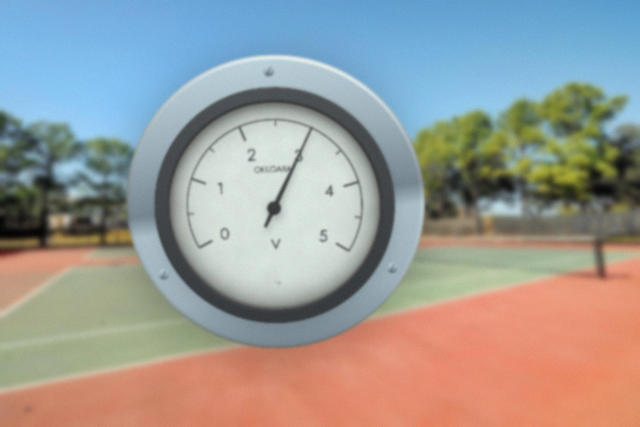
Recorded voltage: V 3
